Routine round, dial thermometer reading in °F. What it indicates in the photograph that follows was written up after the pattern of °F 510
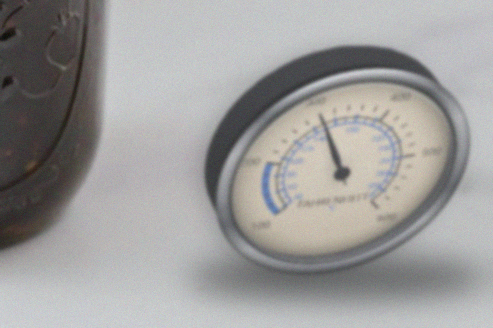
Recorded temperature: °F 300
